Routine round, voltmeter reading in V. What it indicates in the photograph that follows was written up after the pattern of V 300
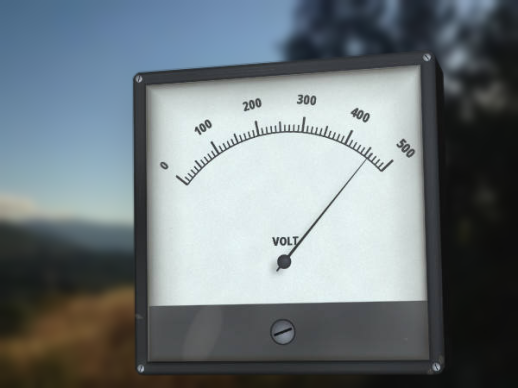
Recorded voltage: V 460
